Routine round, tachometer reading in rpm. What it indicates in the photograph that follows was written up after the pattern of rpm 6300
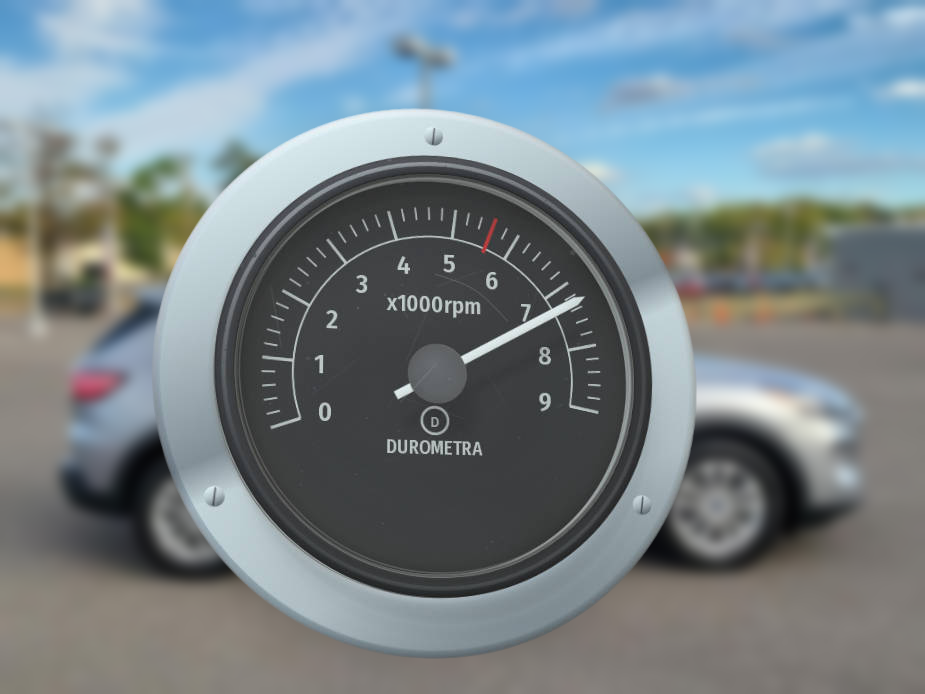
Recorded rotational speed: rpm 7300
